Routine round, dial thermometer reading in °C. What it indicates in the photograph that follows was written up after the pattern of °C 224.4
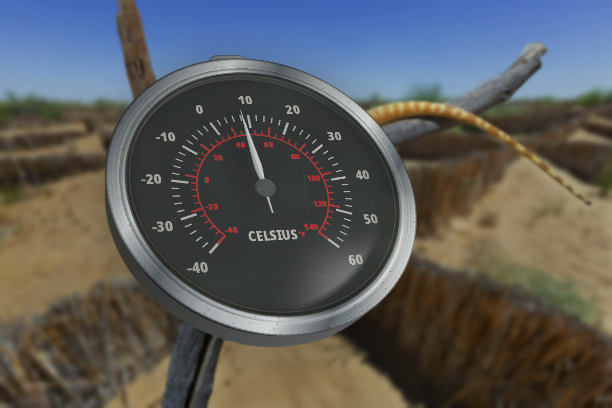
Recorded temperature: °C 8
